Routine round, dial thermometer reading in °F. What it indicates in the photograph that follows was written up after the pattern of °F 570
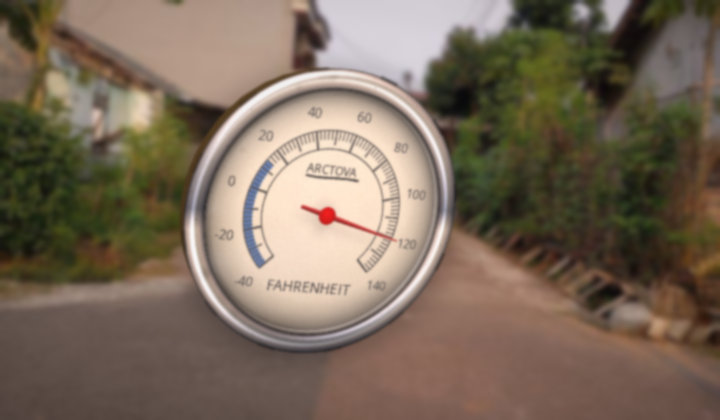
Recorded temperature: °F 120
